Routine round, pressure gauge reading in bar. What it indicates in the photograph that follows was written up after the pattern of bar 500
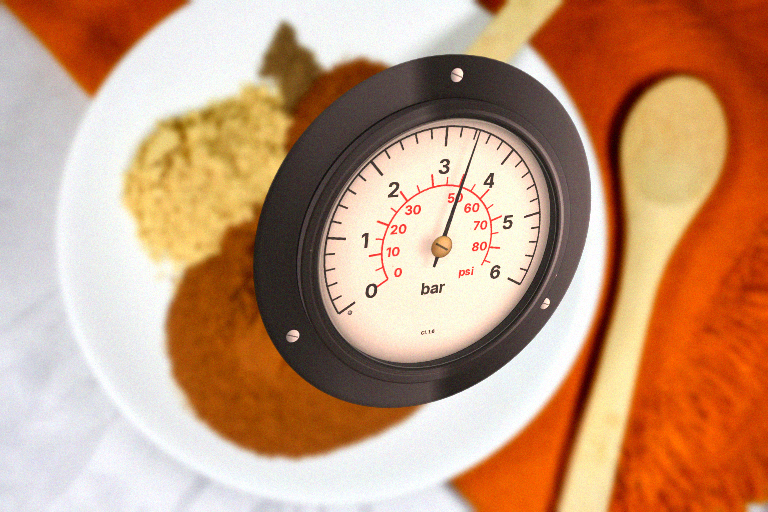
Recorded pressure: bar 3.4
